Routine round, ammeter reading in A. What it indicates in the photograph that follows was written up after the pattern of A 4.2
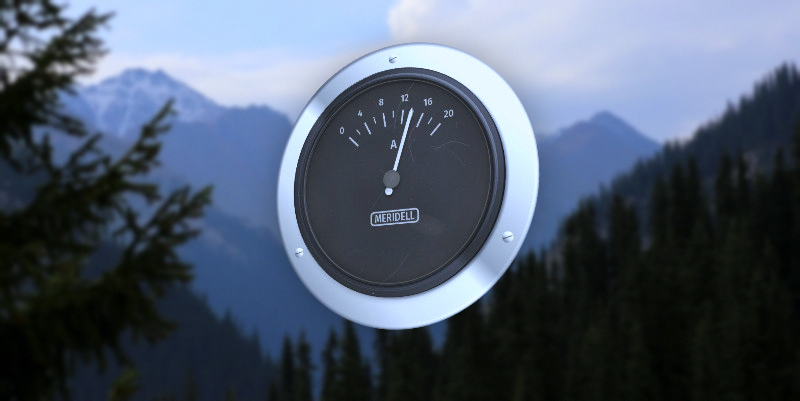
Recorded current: A 14
